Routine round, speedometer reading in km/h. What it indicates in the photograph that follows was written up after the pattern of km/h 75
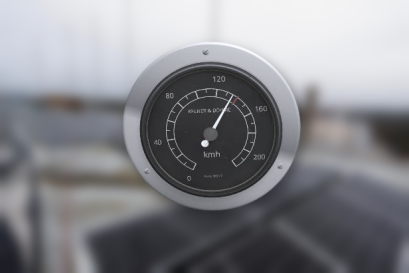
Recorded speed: km/h 135
